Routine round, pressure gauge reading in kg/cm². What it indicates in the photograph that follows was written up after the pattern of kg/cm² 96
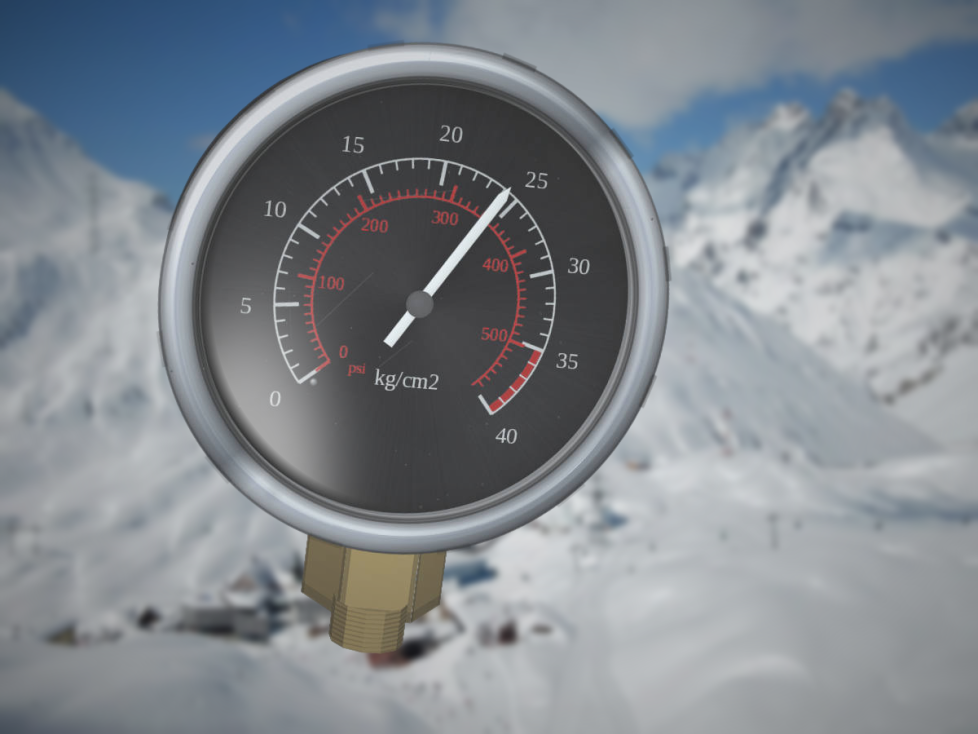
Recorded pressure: kg/cm² 24
